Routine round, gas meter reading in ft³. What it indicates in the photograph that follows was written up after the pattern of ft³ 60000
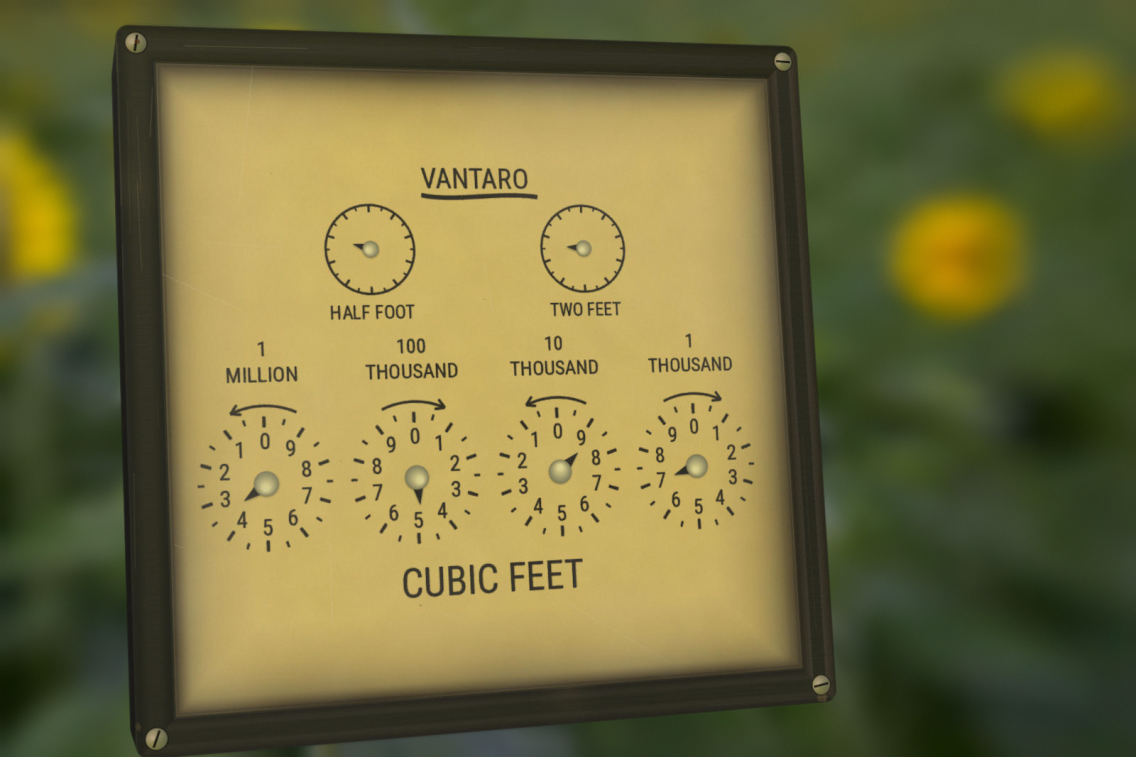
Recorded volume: ft³ 348700
